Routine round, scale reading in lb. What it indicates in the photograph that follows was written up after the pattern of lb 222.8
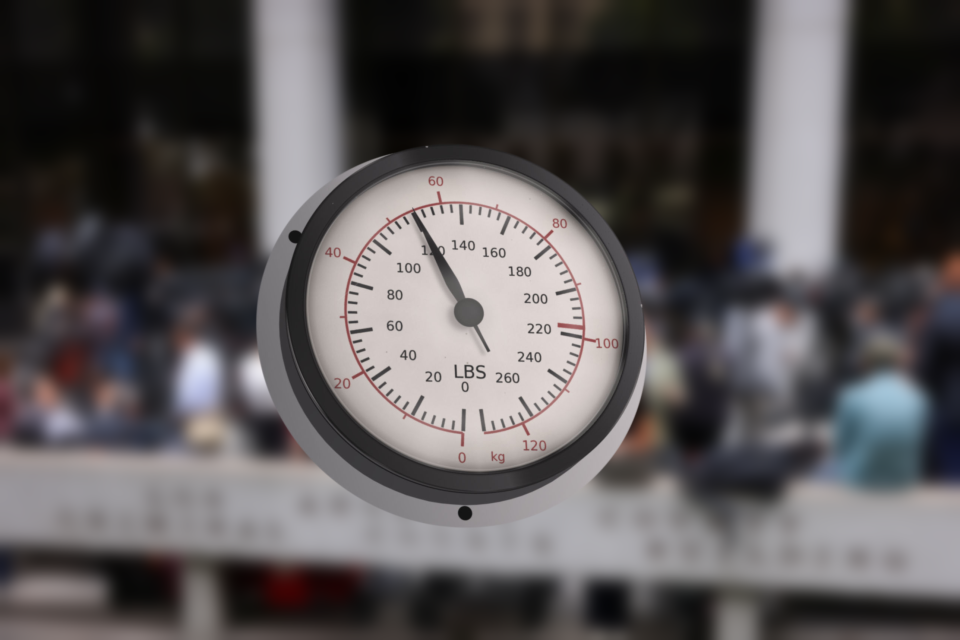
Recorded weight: lb 120
